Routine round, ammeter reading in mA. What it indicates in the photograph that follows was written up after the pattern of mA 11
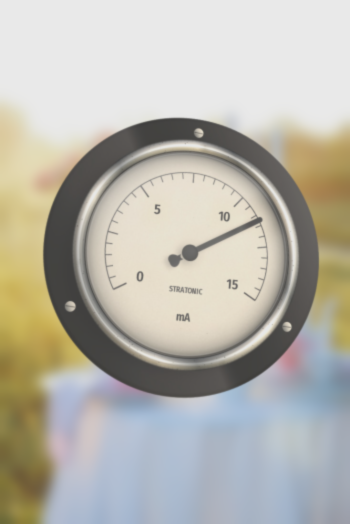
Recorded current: mA 11.25
